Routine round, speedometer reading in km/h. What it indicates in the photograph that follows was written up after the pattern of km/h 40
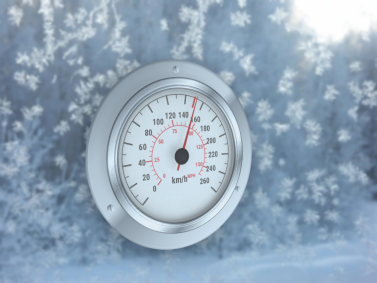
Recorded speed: km/h 150
